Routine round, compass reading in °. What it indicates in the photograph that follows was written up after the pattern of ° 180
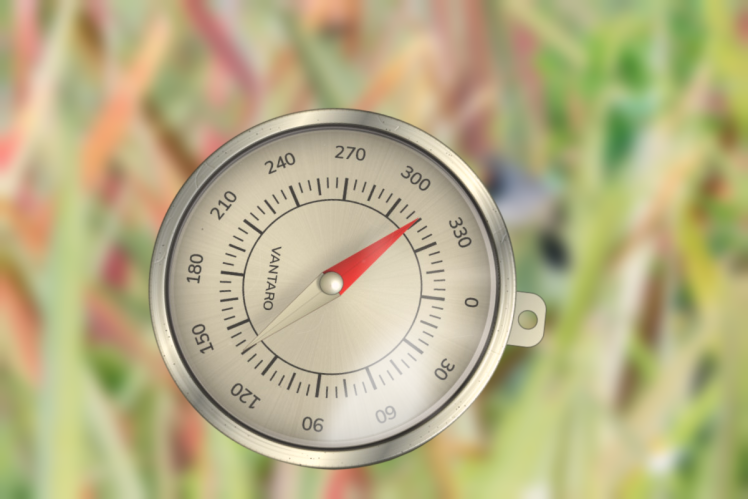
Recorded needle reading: ° 315
